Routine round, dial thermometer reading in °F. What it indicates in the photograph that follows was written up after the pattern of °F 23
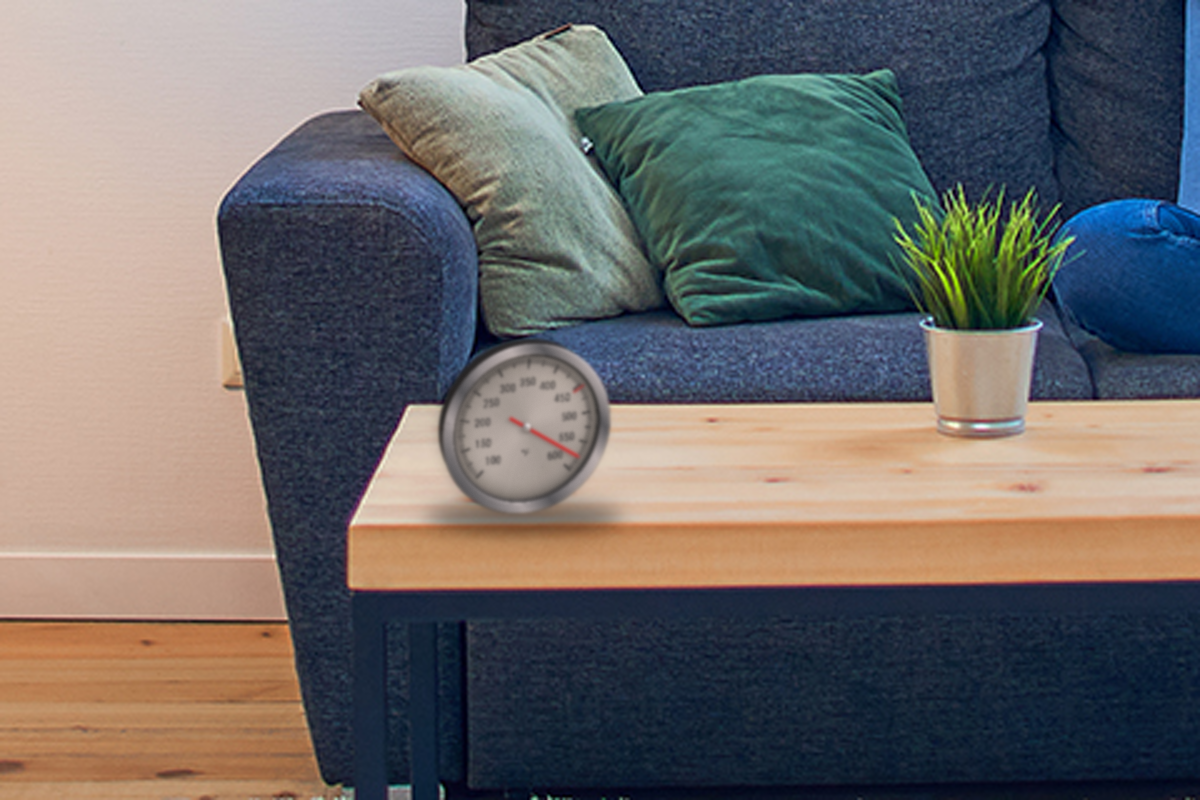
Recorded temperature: °F 575
